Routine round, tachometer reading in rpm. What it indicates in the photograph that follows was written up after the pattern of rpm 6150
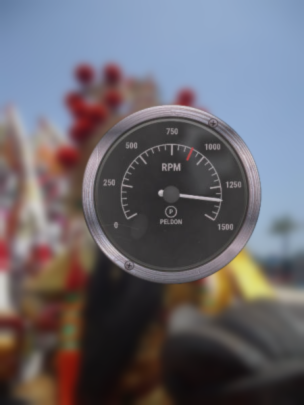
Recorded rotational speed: rpm 1350
